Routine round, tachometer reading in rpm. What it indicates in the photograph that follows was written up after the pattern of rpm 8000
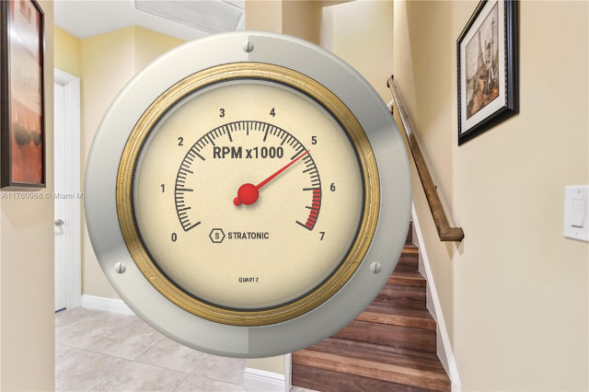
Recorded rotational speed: rpm 5100
